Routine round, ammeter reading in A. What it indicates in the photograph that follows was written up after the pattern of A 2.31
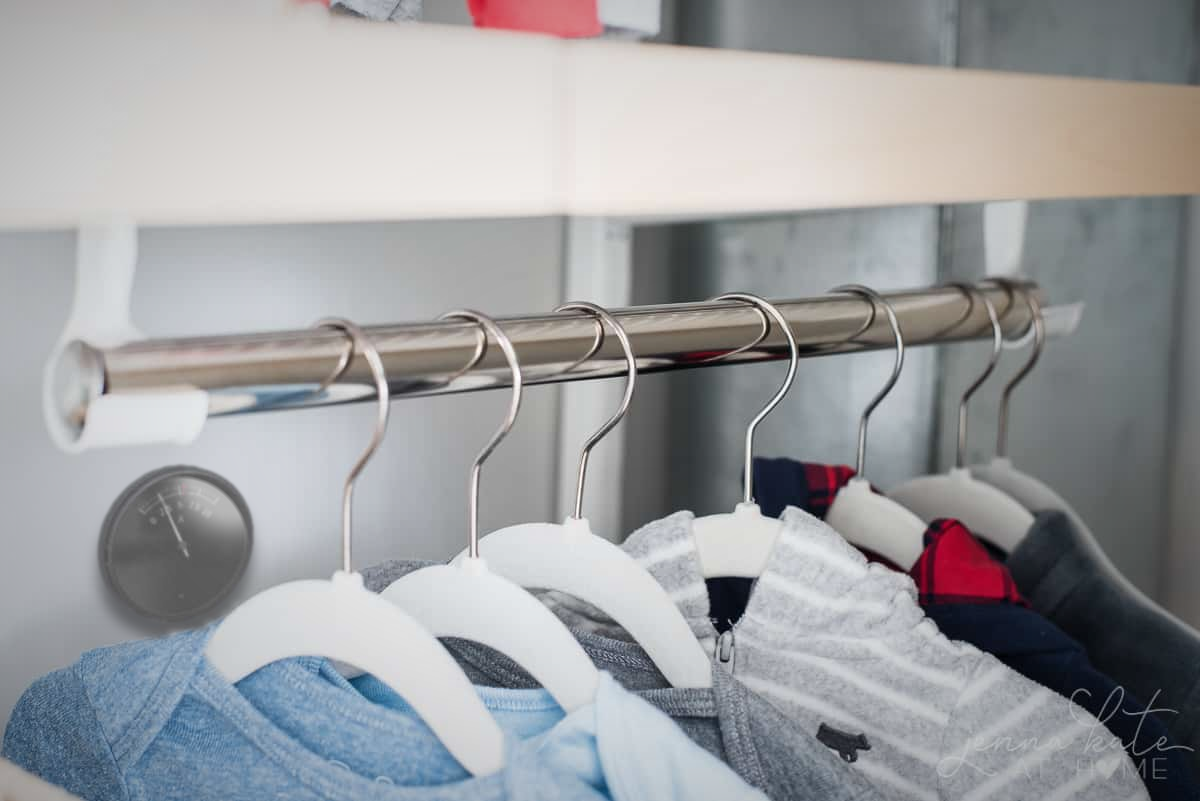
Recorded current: A 2.5
